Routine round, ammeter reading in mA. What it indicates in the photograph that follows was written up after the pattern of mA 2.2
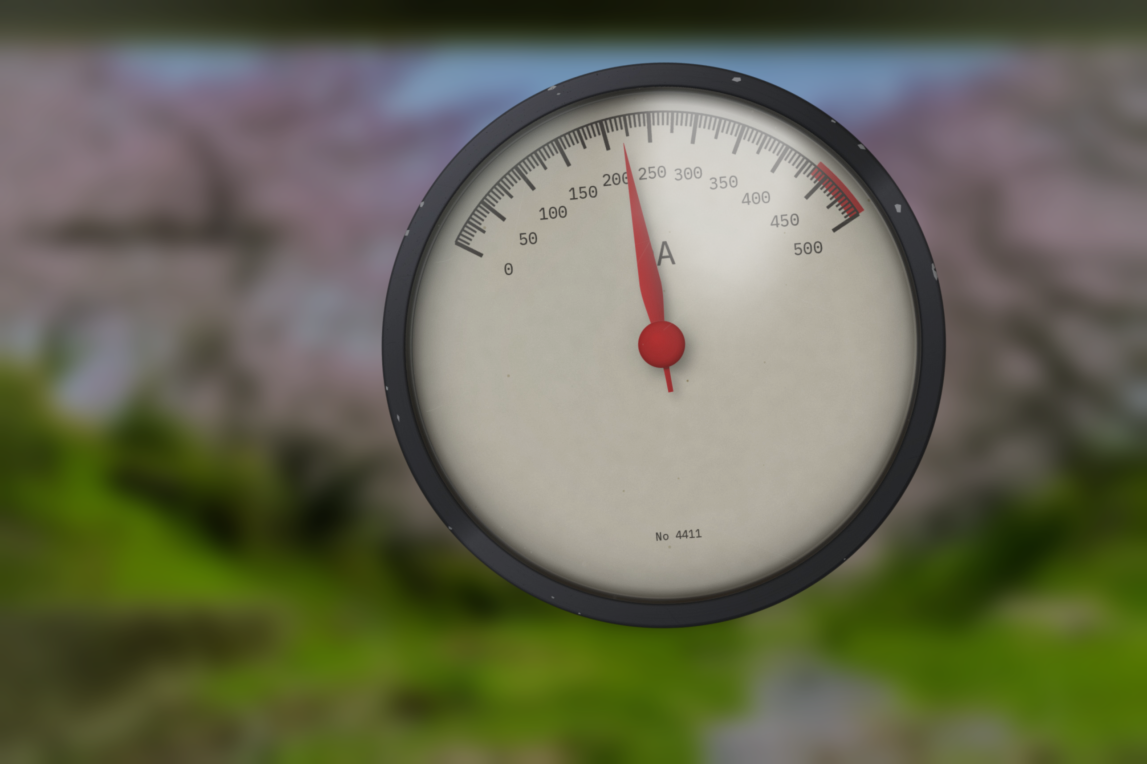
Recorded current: mA 220
